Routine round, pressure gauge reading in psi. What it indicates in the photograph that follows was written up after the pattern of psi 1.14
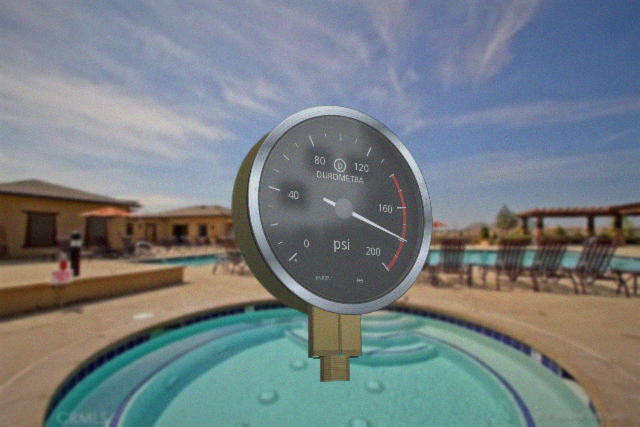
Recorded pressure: psi 180
